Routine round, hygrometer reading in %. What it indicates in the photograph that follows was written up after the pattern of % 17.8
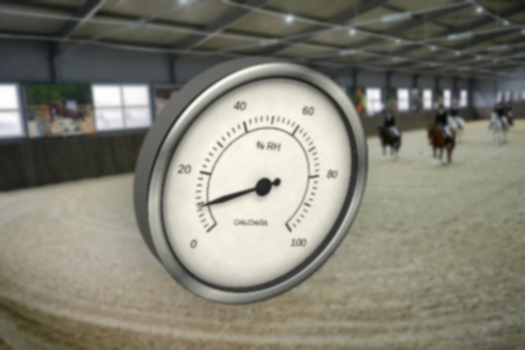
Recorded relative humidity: % 10
